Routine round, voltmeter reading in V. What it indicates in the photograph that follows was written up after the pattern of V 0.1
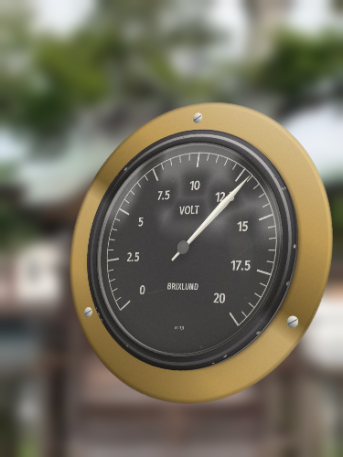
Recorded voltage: V 13
